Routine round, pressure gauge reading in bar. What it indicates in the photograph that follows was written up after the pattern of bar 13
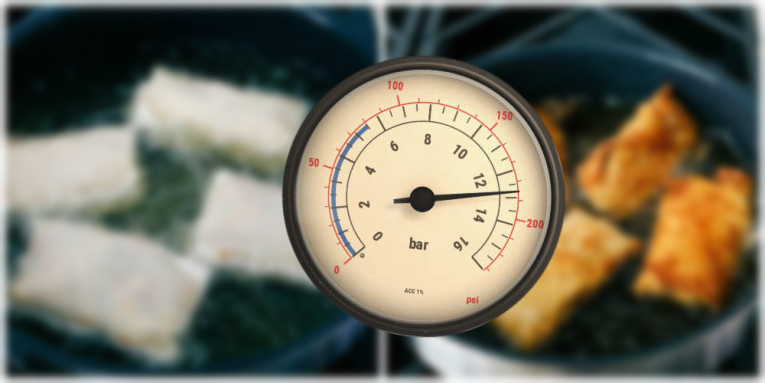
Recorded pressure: bar 12.75
